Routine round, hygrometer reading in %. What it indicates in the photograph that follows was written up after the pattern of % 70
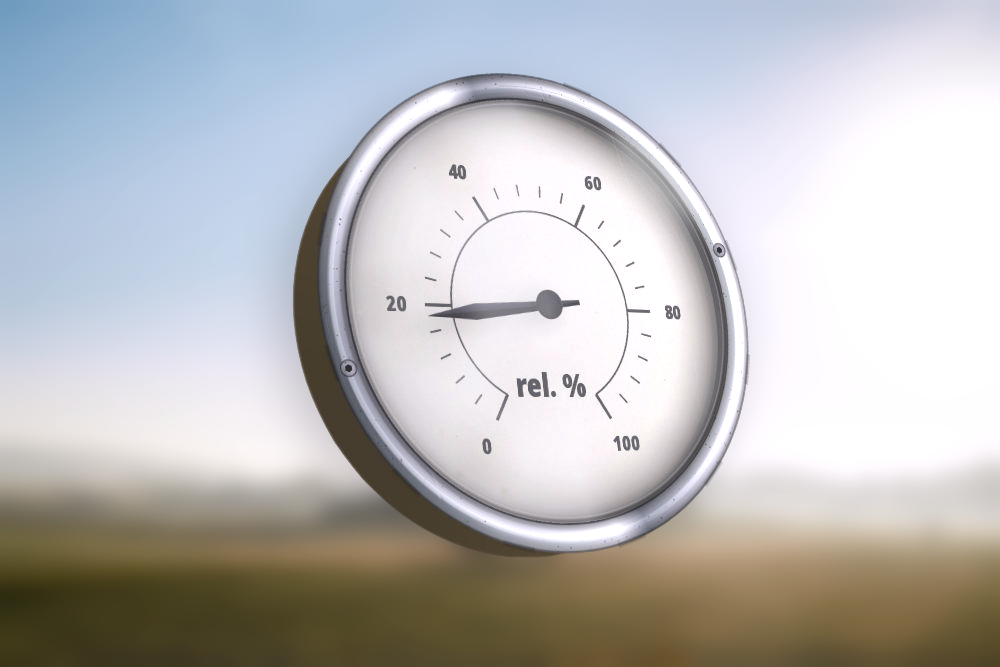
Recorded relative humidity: % 18
